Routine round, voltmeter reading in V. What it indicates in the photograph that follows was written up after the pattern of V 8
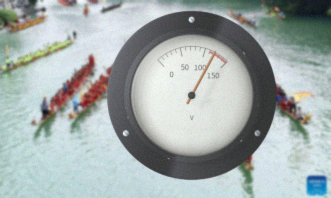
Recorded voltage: V 120
